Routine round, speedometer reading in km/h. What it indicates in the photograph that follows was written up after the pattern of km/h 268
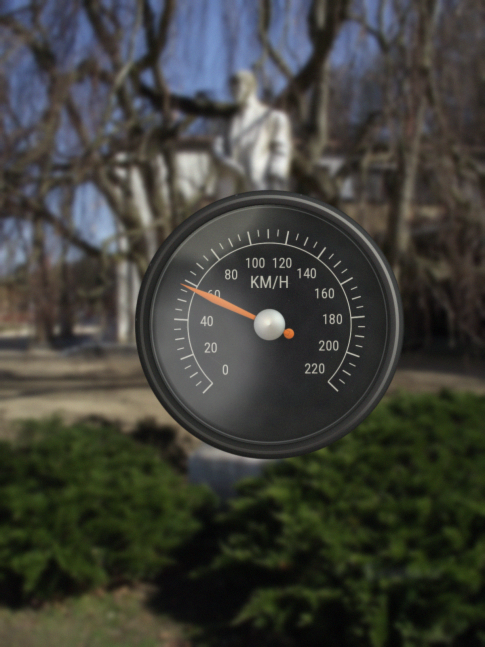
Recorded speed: km/h 57.5
